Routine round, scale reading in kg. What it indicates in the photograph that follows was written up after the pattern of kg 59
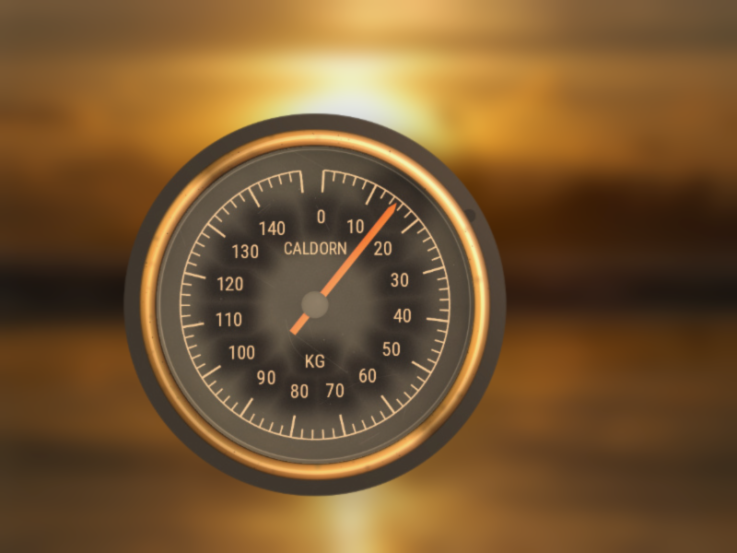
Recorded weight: kg 15
